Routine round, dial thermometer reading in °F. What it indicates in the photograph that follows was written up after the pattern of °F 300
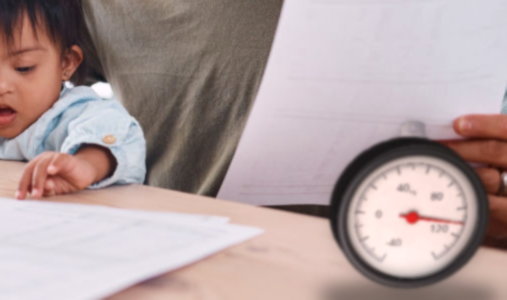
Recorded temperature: °F 110
